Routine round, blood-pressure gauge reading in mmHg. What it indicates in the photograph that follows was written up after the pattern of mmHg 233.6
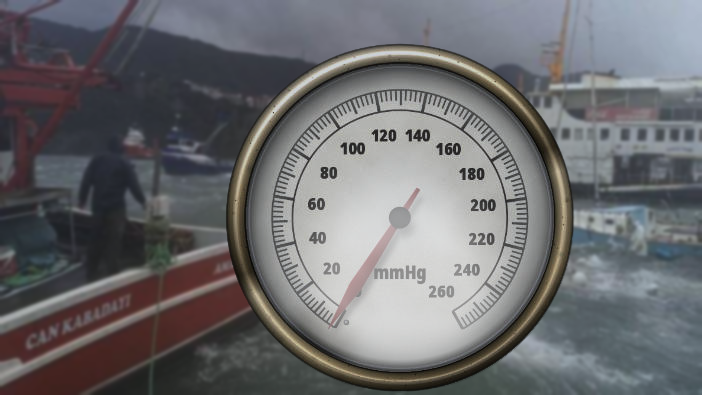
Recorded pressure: mmHg 2
